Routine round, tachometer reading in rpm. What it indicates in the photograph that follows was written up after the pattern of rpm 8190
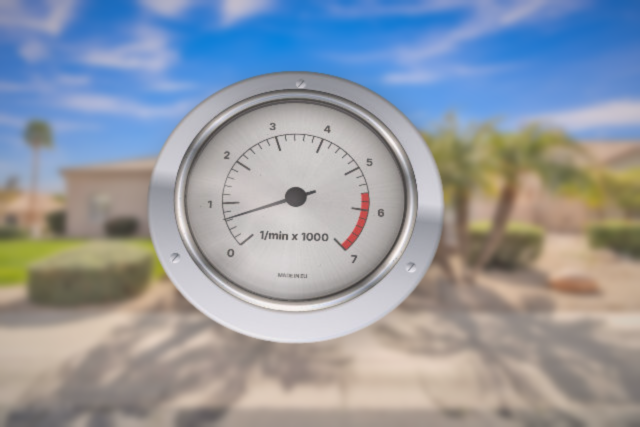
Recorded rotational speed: rpm 600
